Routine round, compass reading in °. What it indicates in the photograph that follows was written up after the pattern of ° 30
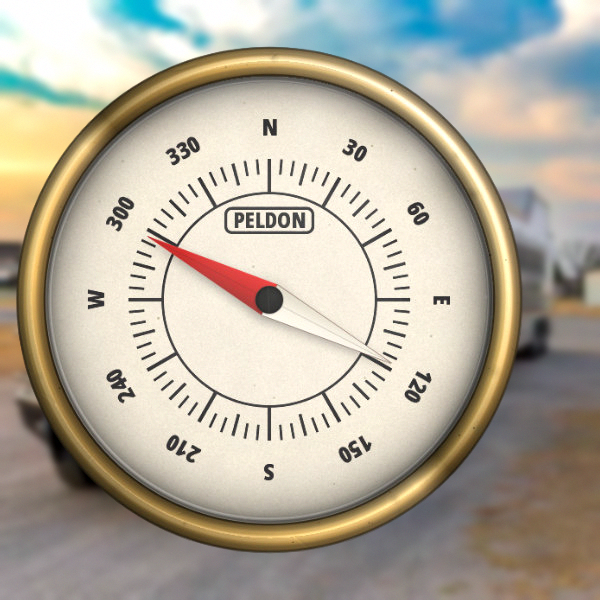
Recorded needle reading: ° 297.5
